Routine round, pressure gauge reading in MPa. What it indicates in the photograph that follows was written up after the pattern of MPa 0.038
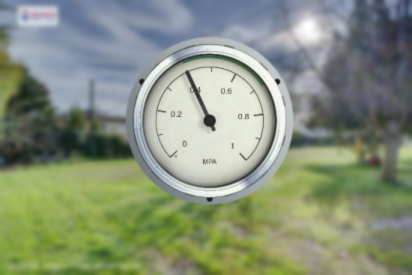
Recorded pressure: MPa 0.4
